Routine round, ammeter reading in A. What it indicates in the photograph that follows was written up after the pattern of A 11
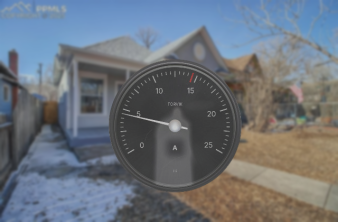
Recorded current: A 4.5
